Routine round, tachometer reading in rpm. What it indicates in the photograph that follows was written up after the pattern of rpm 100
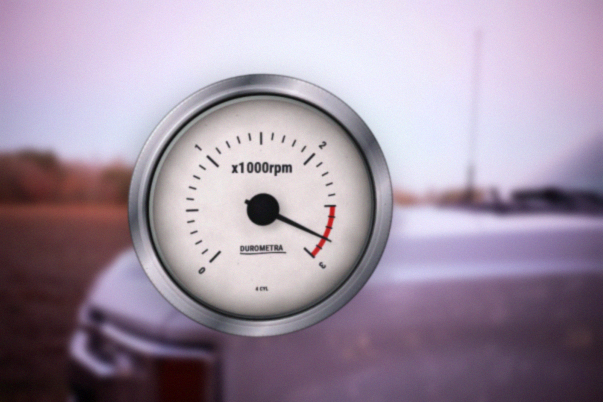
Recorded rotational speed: rpm 2800
